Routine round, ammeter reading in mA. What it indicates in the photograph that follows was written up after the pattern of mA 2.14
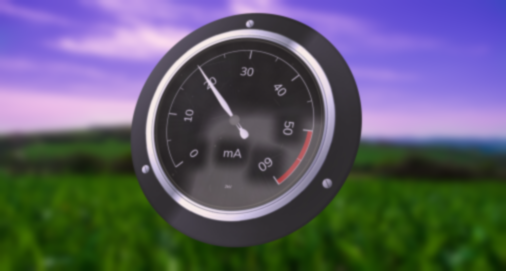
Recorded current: mA 20
